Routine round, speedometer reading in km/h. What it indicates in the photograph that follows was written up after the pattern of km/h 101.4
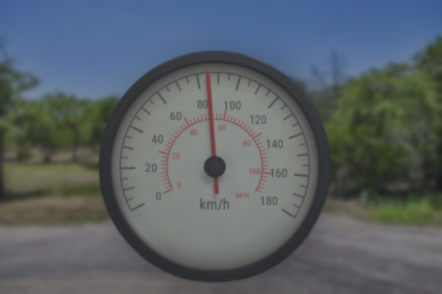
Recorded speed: km/h 85
